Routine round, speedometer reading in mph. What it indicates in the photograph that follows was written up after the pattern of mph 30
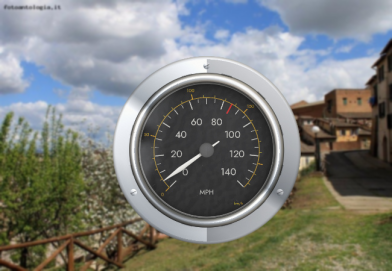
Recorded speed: mph 5
